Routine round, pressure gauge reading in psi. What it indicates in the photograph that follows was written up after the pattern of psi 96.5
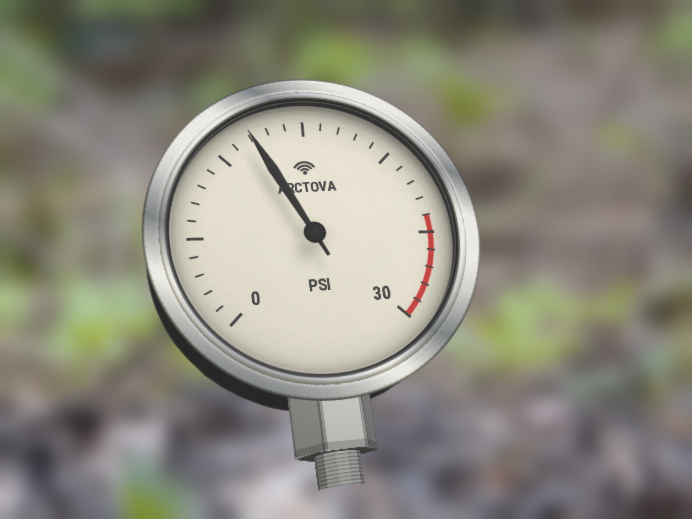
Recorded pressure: psi 12
